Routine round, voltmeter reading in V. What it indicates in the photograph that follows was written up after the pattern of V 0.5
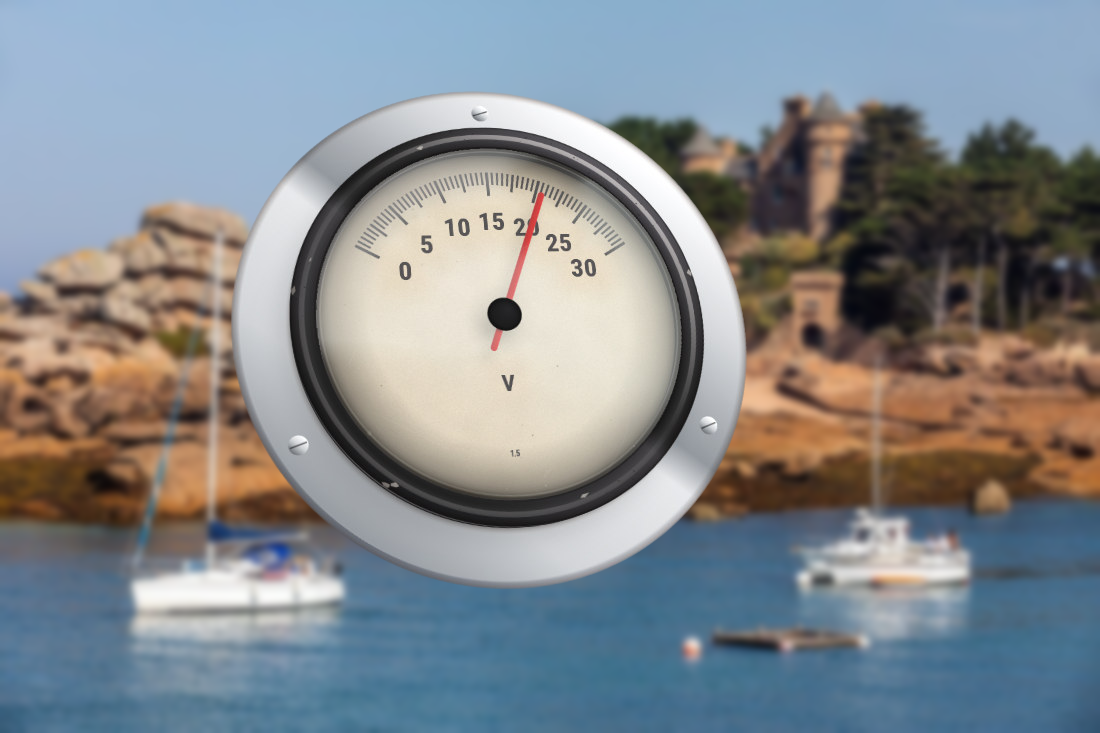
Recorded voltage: V 20.5
